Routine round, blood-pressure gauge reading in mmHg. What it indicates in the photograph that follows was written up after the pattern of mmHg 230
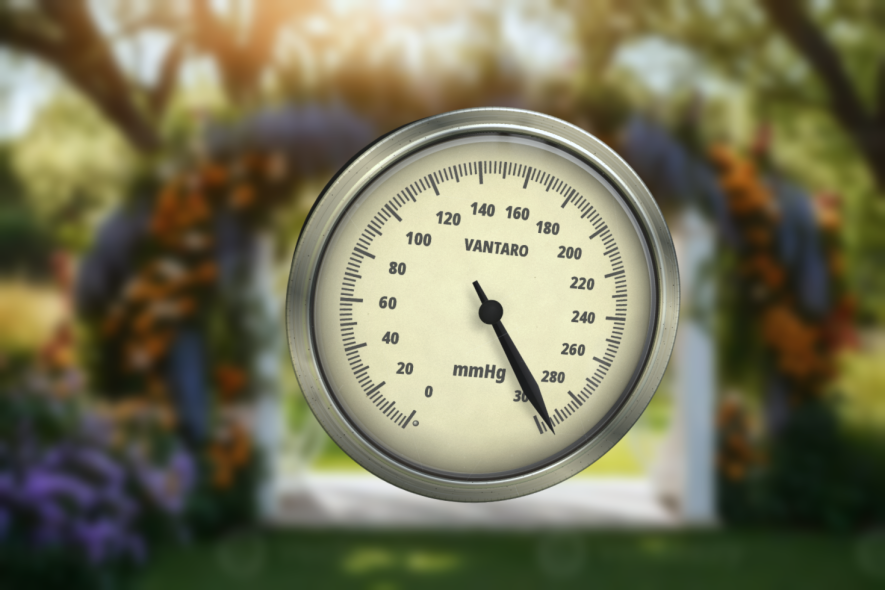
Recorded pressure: mmHg 296
